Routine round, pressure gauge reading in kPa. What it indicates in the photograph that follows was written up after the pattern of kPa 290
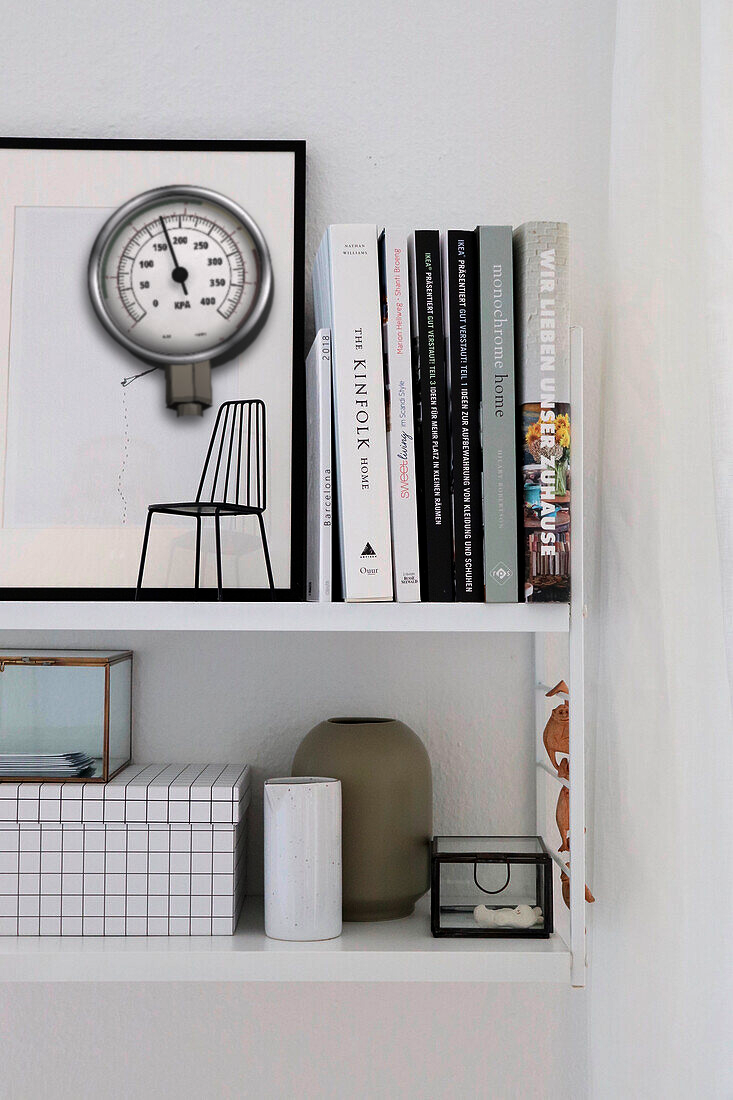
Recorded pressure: kPa 175
